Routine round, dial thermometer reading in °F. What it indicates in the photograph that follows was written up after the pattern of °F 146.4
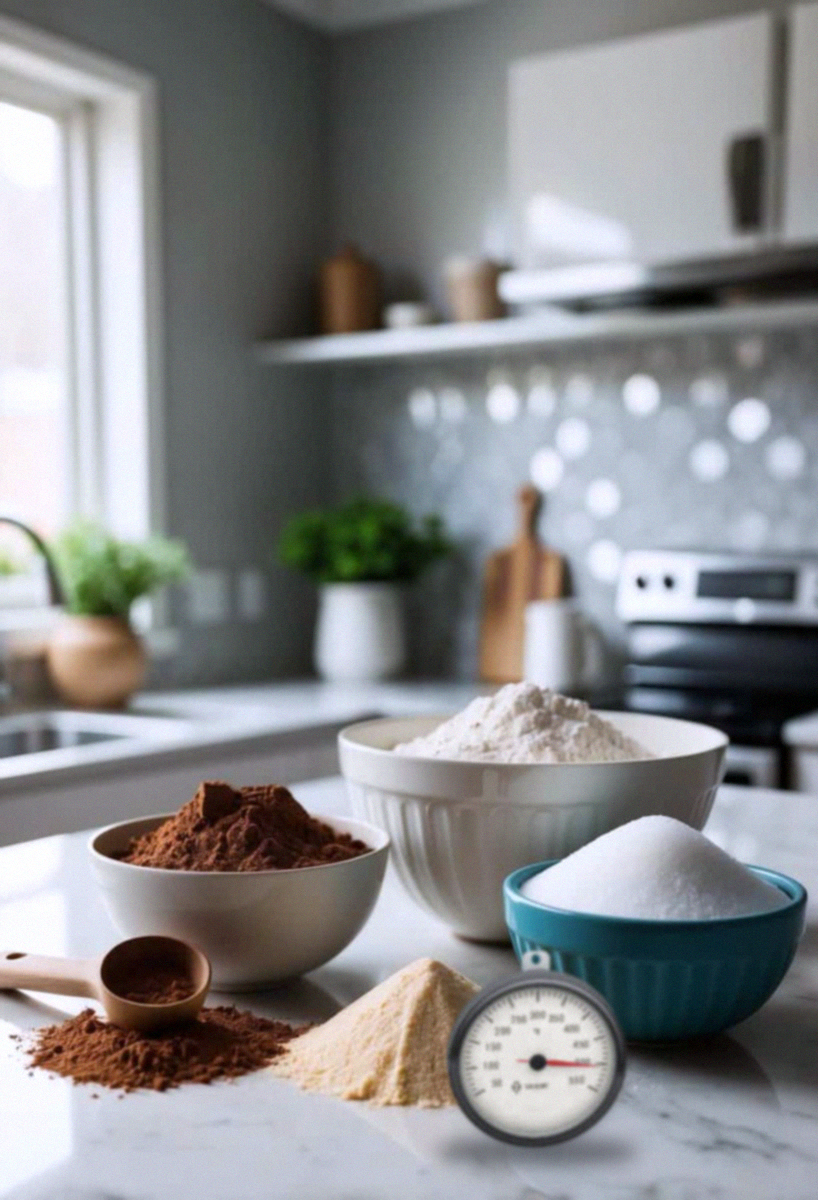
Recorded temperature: °F 500
